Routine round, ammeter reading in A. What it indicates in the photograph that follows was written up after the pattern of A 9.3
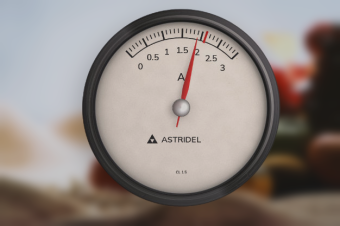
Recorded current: A 1.9
